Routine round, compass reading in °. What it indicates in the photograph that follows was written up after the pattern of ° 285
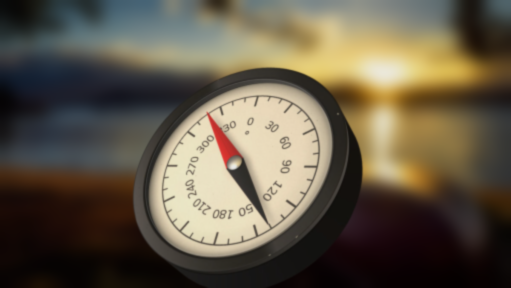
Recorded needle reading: ° 320
